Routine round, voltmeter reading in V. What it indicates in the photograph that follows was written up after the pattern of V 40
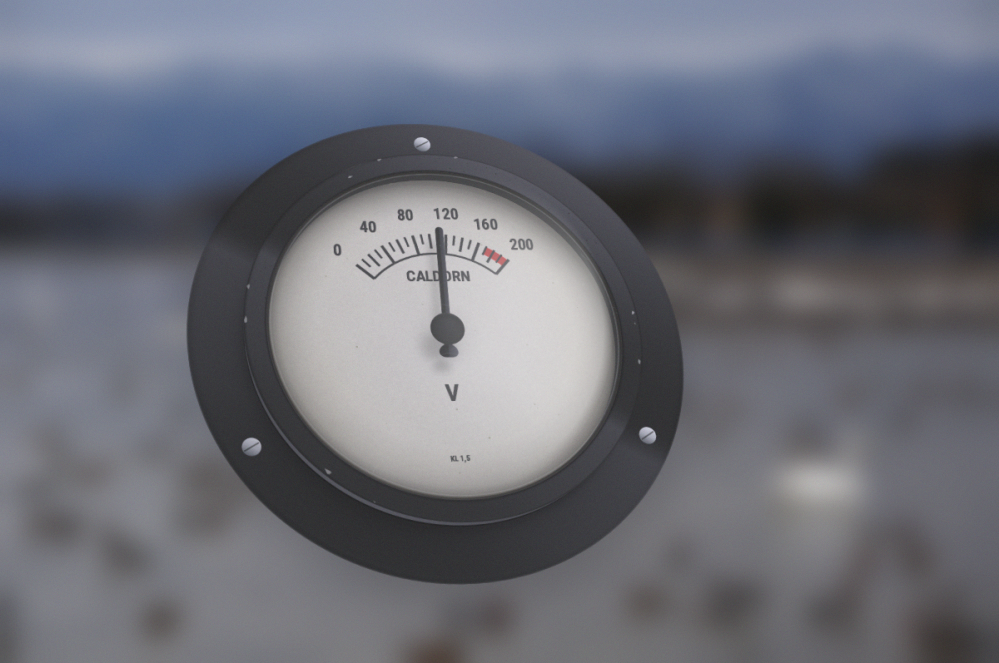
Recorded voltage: V 110
